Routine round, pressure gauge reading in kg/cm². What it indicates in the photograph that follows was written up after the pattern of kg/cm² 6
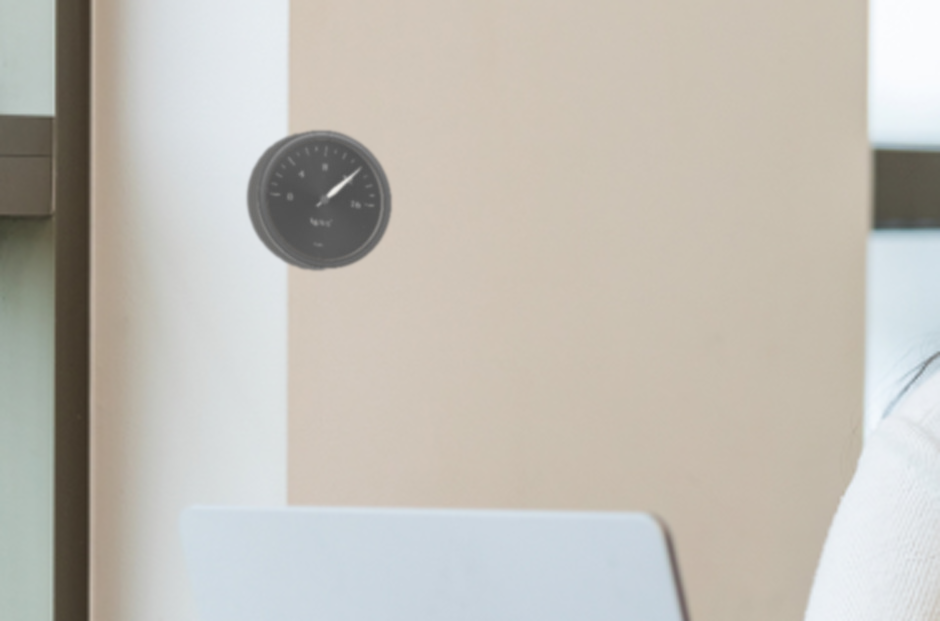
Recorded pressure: kg/cm² 12
